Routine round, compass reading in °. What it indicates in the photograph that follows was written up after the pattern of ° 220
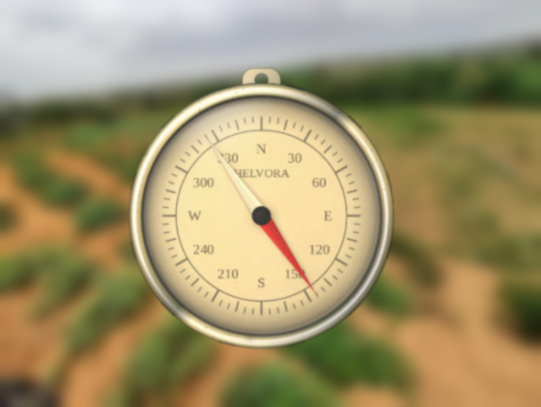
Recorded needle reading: ° 145
